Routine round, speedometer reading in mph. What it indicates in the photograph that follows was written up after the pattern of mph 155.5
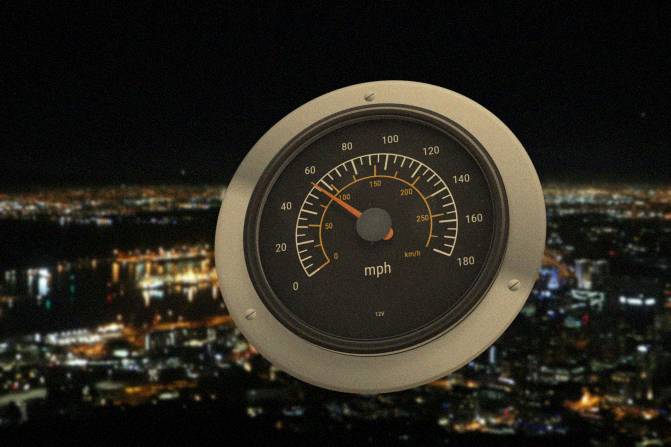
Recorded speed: mph 55
